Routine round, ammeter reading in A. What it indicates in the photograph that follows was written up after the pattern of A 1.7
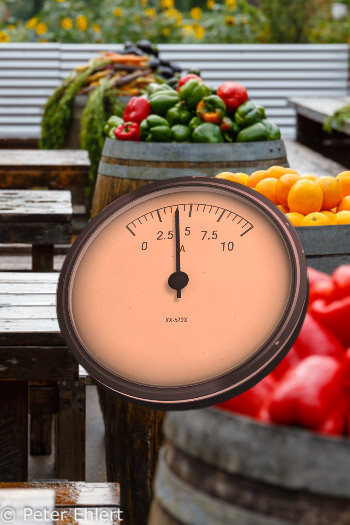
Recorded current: A 4
